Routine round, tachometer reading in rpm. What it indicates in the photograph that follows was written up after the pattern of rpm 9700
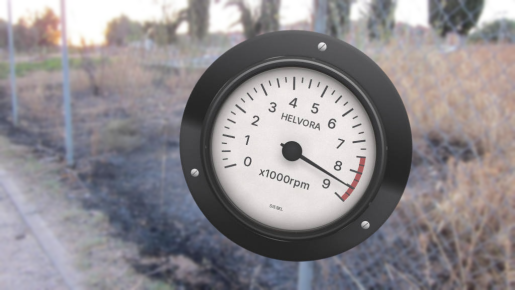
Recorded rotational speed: rpm 8500
